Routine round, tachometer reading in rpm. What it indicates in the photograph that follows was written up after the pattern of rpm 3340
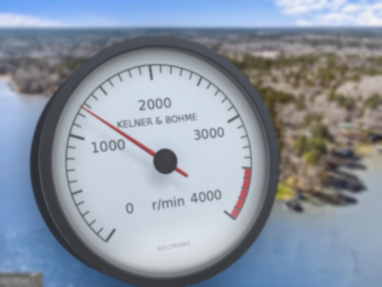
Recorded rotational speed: rpm 1250
